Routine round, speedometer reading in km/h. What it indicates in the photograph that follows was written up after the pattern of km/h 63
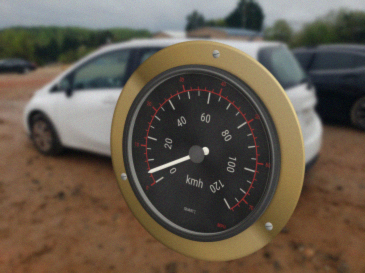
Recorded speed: km/h 5
